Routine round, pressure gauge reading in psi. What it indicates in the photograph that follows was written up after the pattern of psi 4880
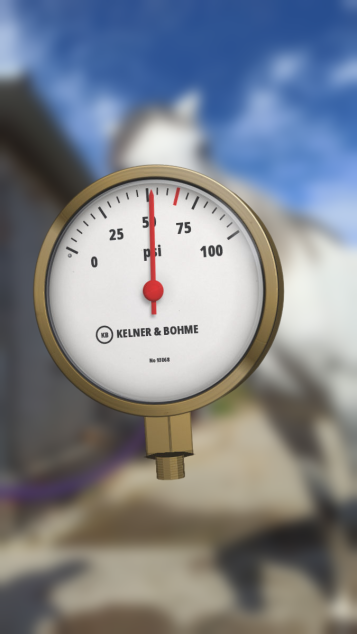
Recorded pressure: psi 52.5
